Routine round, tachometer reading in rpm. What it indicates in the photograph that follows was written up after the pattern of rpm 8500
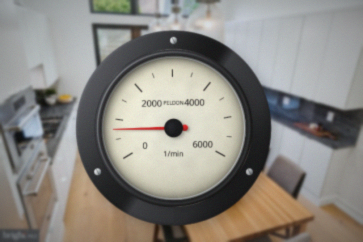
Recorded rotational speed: rpm 750
